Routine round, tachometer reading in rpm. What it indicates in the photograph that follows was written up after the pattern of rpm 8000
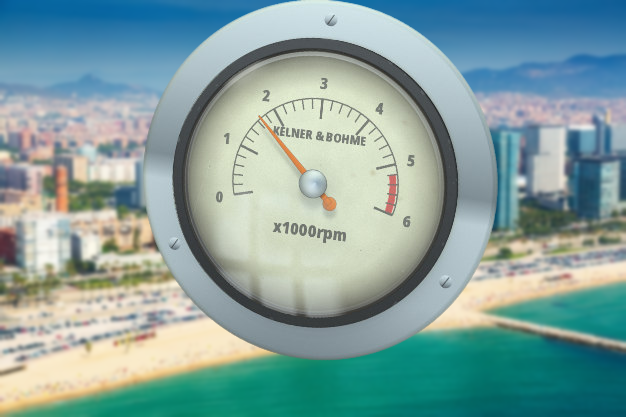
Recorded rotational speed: rpm 1700
